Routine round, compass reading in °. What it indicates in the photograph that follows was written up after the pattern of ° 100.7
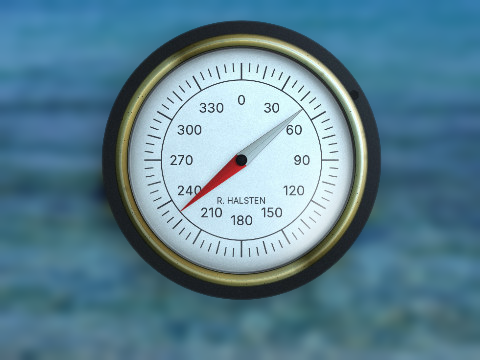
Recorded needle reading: ° 230
